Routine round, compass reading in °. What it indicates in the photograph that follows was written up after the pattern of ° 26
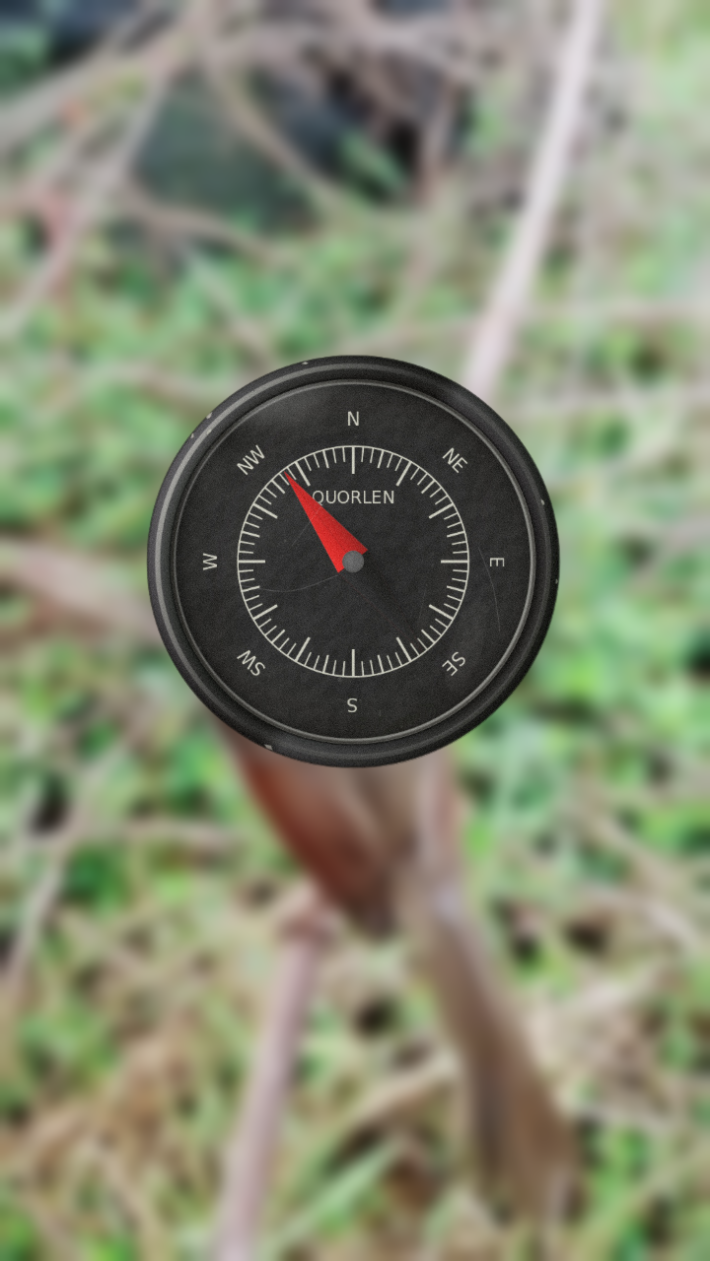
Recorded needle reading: ° 322.5
